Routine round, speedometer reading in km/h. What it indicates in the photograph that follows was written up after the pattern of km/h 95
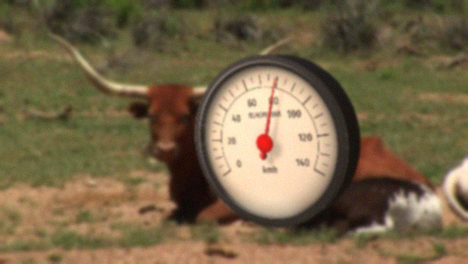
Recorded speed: km/h 80
